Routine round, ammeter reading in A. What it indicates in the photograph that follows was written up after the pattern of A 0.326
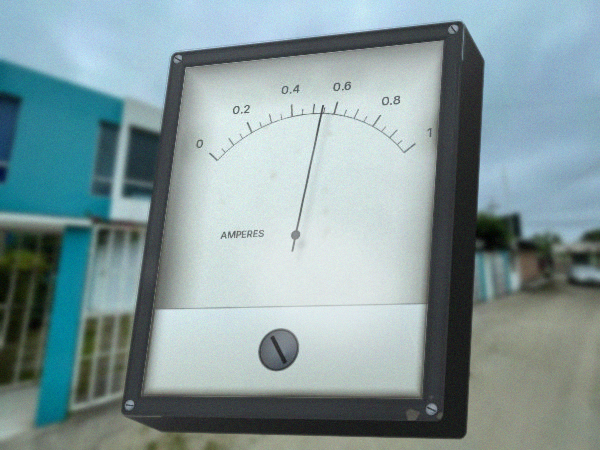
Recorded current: A 0.55
